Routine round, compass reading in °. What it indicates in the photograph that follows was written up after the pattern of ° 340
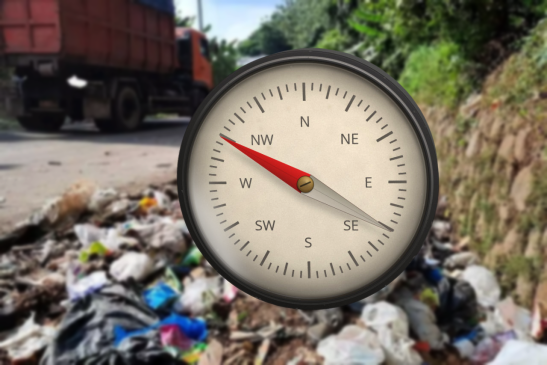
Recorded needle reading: ° 300
